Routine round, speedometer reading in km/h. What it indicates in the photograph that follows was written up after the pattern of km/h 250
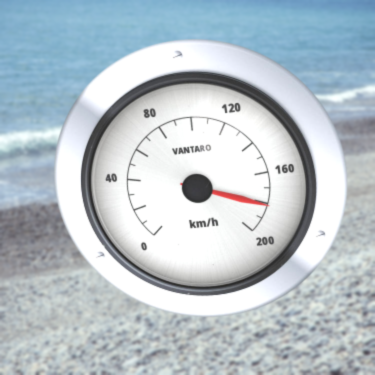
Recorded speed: km/h 180
